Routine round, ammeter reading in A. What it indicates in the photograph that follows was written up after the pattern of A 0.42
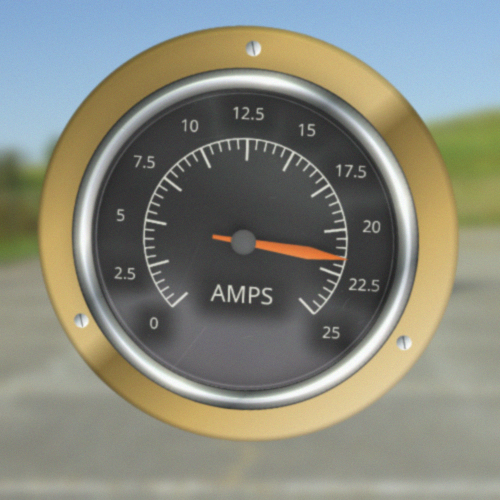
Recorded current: A 21.5
